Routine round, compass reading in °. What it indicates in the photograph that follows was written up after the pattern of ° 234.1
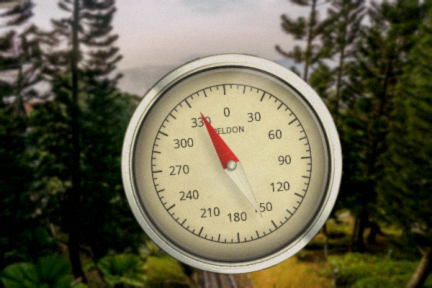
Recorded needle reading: ° 335
